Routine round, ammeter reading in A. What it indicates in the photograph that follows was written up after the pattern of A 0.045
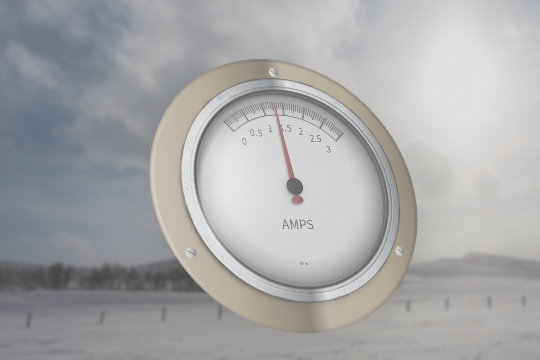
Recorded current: A 1.25
